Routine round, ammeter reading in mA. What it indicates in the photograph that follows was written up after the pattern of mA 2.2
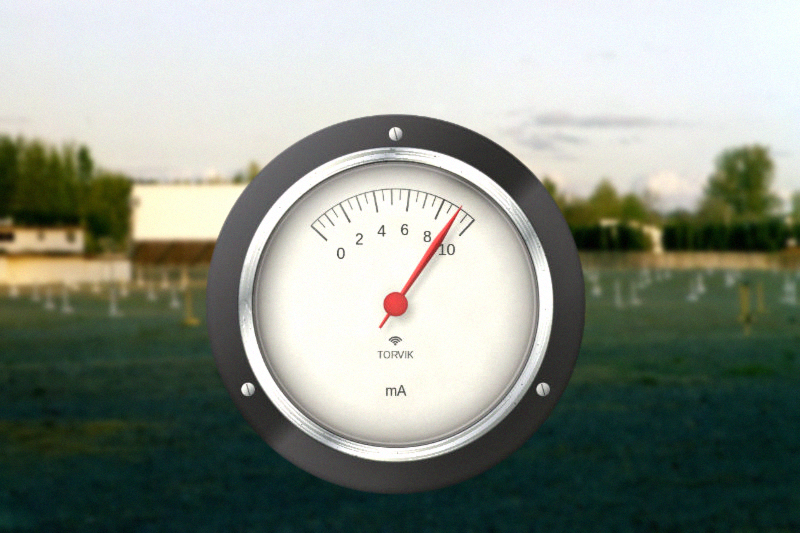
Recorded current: mA 9
